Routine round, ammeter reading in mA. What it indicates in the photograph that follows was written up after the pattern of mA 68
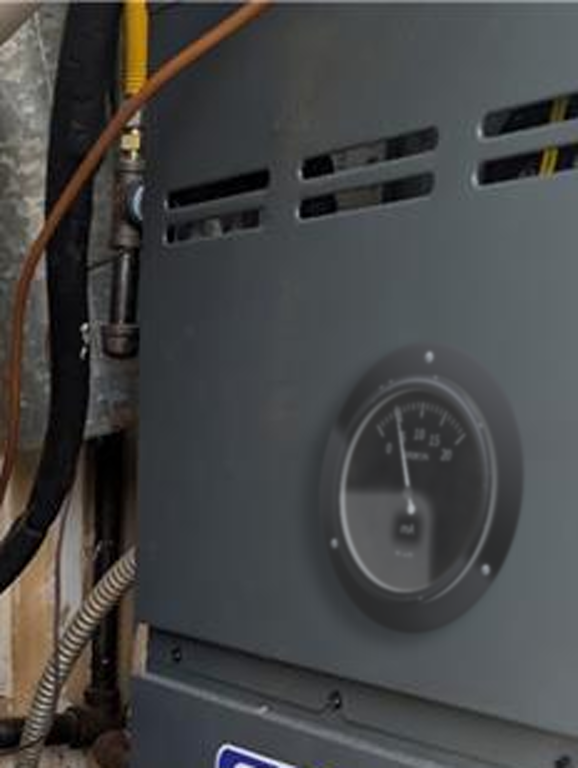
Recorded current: mA 5
